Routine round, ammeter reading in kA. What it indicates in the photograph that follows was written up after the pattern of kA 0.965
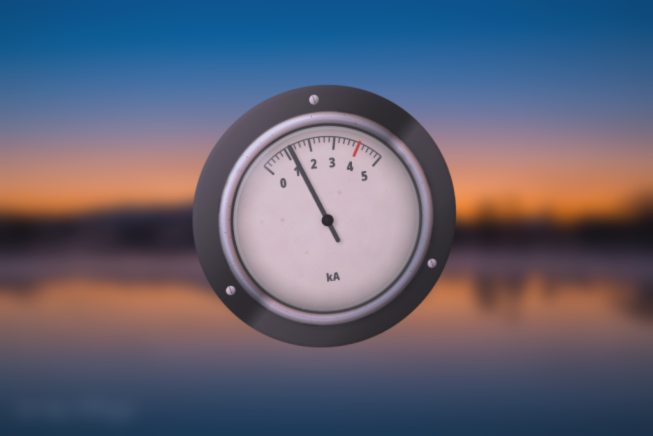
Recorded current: kA 1.2
